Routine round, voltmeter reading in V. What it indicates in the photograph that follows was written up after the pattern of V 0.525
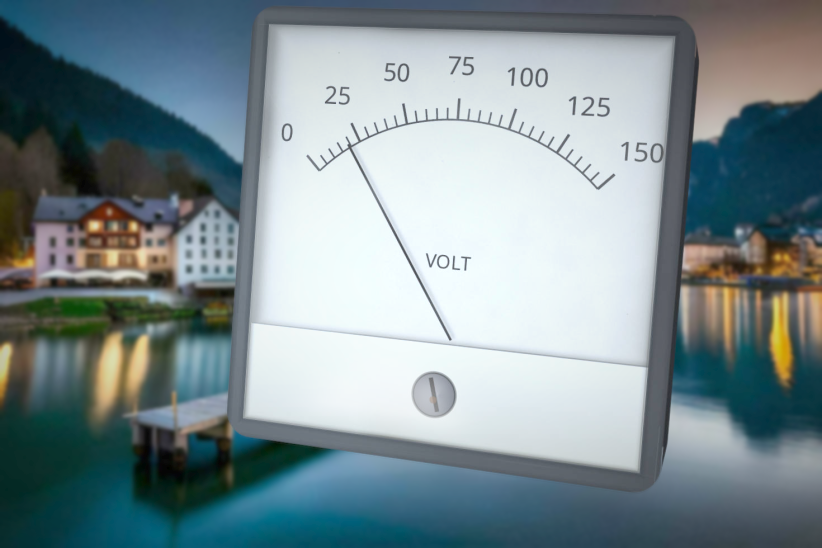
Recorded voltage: V 20
